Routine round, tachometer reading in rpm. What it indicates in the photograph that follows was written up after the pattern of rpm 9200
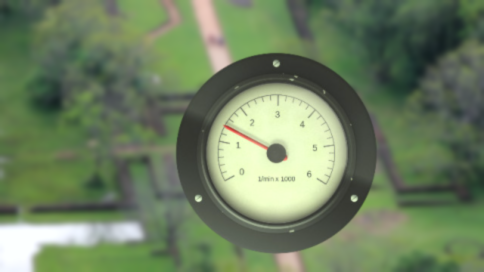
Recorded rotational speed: rpm 1400
